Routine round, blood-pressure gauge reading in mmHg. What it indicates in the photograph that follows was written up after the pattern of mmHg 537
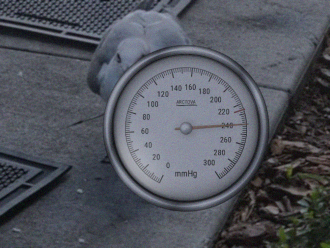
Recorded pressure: mmHg 240
